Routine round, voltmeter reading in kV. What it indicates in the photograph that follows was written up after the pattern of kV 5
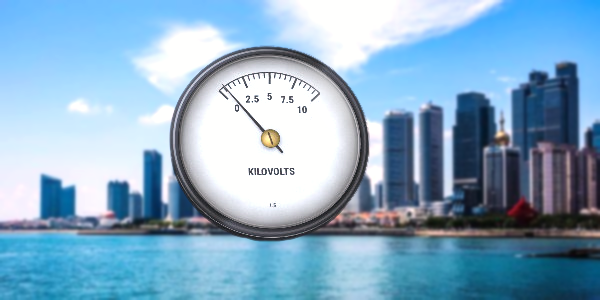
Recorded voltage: kV 0.5
